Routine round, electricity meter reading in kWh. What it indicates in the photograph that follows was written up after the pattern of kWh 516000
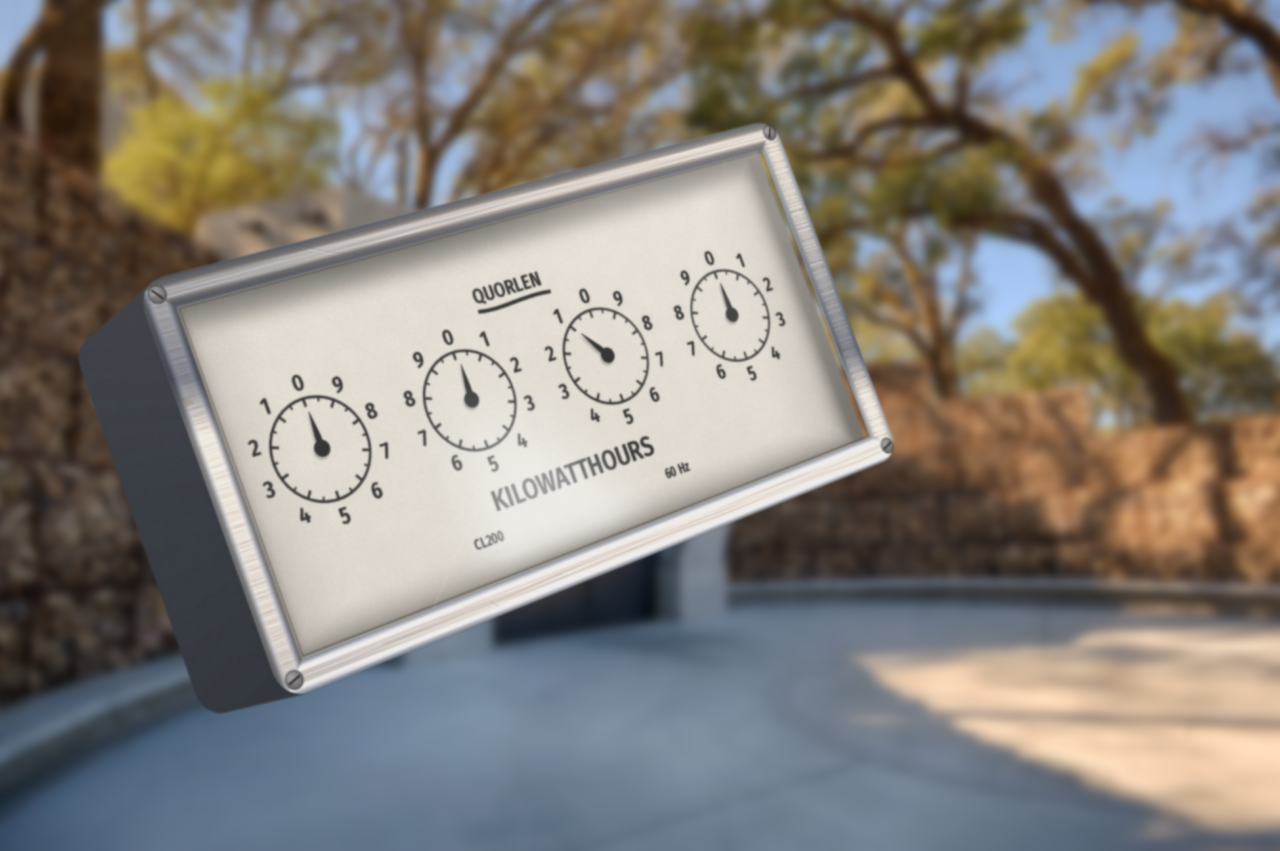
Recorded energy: kWh 10
